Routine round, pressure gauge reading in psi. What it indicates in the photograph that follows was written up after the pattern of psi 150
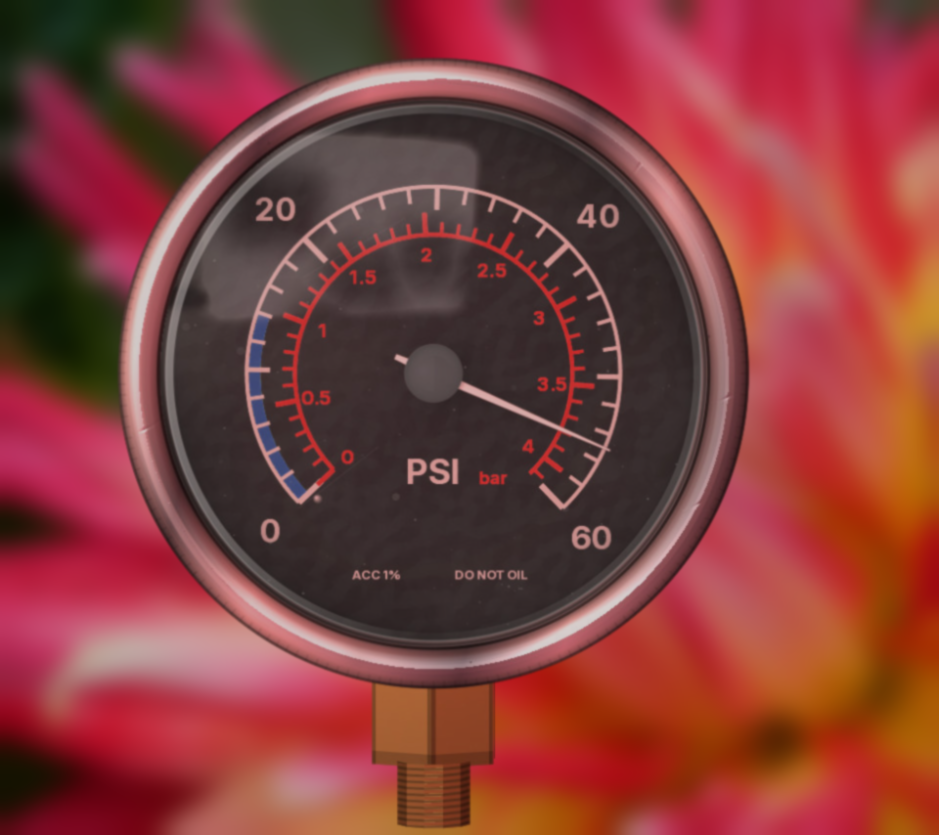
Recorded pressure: psi 55
